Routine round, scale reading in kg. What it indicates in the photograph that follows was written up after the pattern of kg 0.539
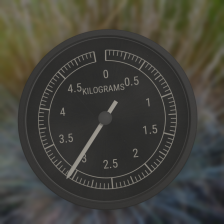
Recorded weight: kg 3.05
